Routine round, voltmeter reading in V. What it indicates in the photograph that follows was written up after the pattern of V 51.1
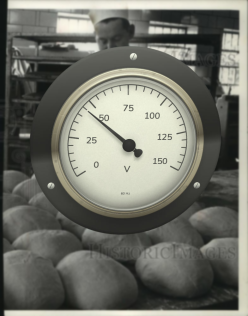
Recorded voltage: V 45
